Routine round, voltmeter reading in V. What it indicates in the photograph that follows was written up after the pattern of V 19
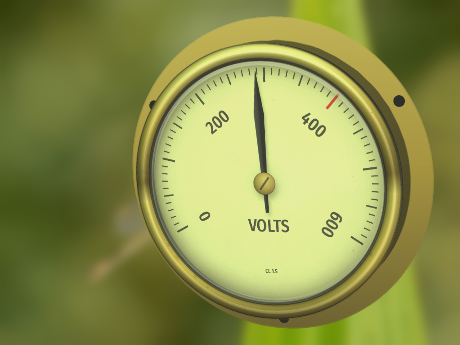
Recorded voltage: V 290
